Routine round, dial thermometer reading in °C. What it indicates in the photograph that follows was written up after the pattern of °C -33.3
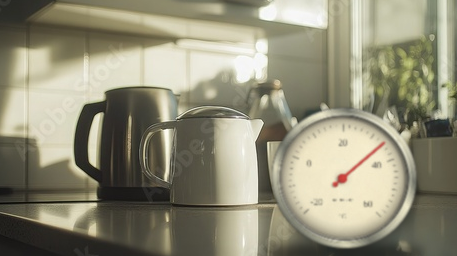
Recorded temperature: °C 34
